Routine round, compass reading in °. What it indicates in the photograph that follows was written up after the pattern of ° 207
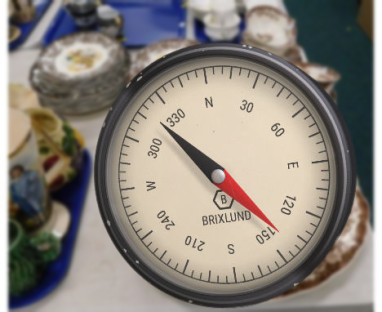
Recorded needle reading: ° 140
